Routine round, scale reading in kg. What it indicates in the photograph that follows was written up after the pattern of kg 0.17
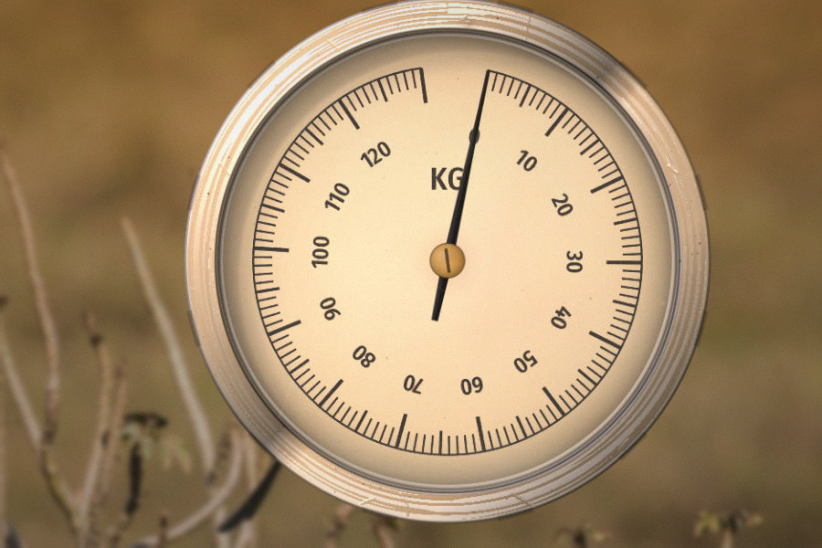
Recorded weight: kg 0
